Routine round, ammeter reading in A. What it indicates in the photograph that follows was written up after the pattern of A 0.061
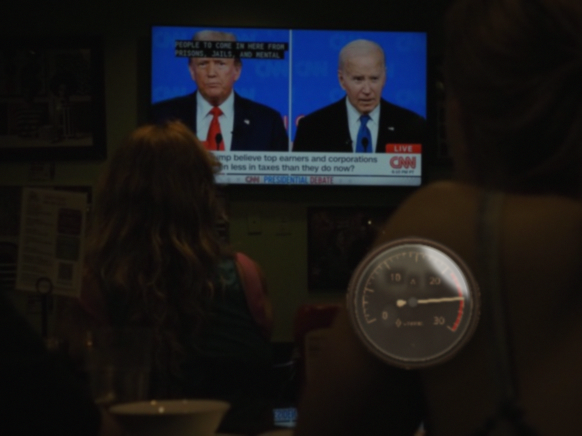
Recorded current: A 25
